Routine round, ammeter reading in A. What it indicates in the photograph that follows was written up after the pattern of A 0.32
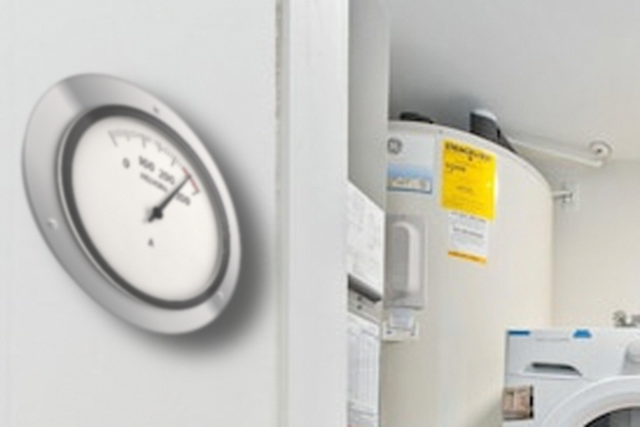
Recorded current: A 250
